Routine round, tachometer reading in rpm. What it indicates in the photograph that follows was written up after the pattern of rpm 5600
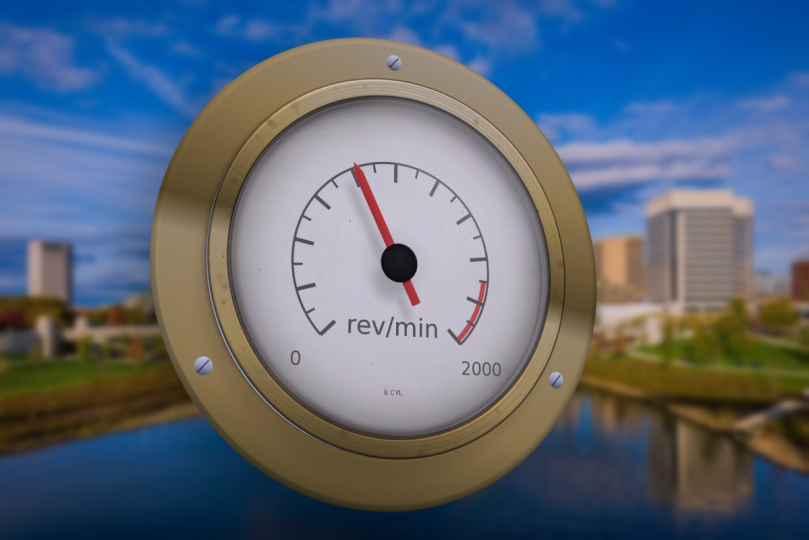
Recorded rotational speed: rpm 800
